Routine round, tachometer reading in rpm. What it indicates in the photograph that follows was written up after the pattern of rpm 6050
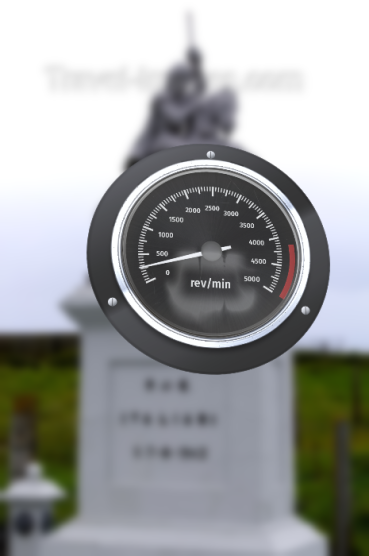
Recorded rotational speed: rpm 250
